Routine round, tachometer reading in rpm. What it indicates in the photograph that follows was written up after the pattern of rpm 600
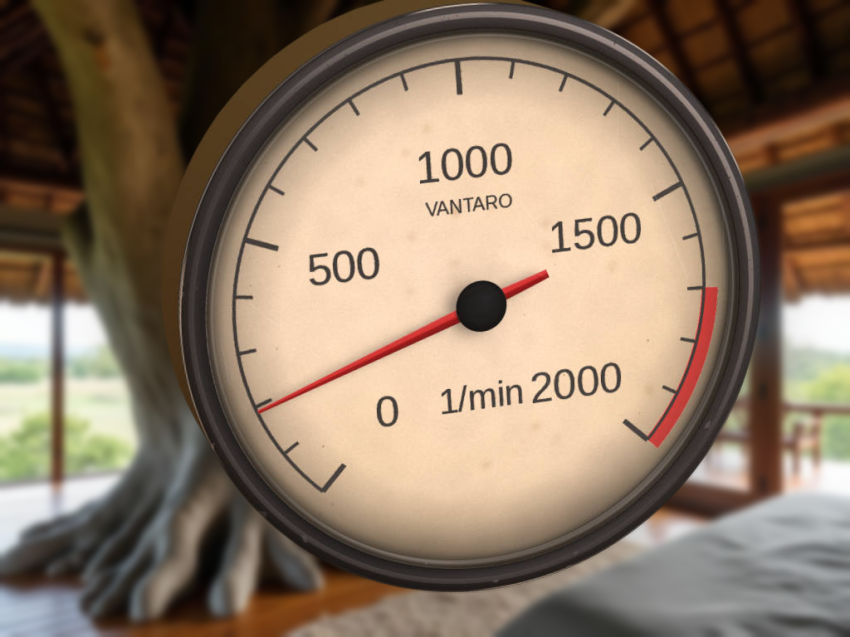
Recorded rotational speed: rpm 200
